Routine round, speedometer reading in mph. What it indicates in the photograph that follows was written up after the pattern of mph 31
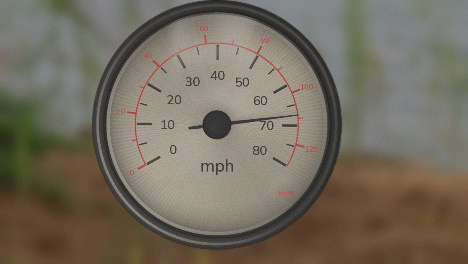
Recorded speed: mph 67.5
